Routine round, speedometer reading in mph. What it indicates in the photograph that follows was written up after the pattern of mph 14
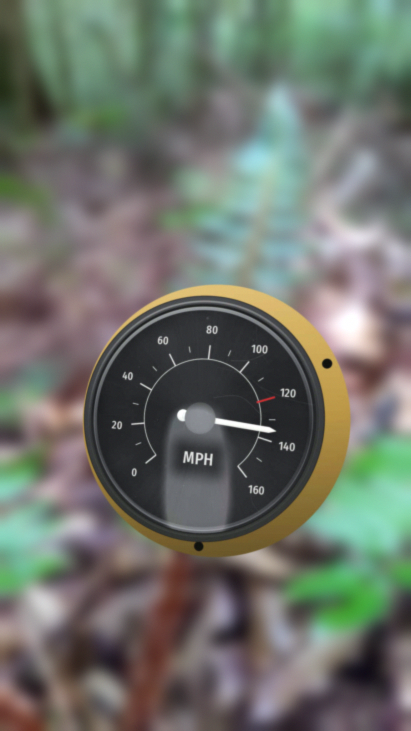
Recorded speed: mph 135
